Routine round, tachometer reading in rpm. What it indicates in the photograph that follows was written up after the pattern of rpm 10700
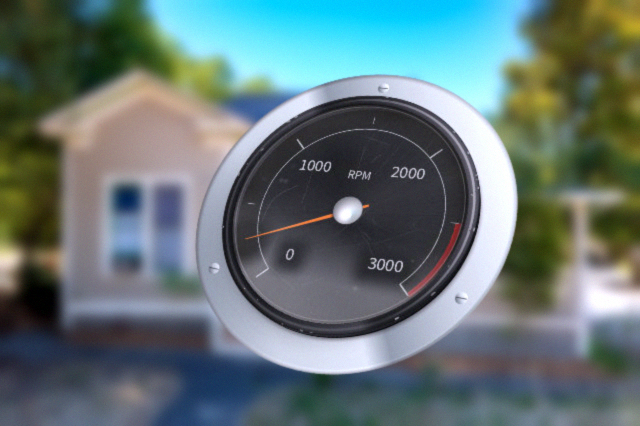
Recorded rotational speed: rpm 250
